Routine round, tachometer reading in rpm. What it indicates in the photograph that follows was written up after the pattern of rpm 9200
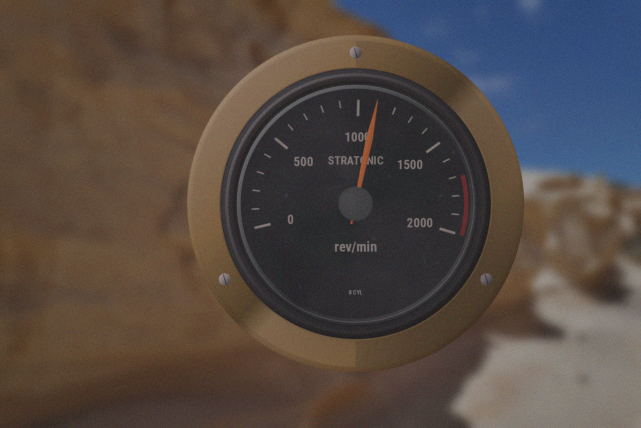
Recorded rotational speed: rpm 1100
